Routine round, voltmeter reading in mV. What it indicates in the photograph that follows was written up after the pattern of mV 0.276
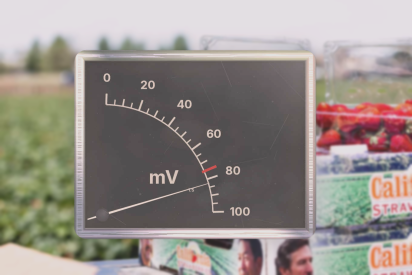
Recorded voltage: mV 82.5
